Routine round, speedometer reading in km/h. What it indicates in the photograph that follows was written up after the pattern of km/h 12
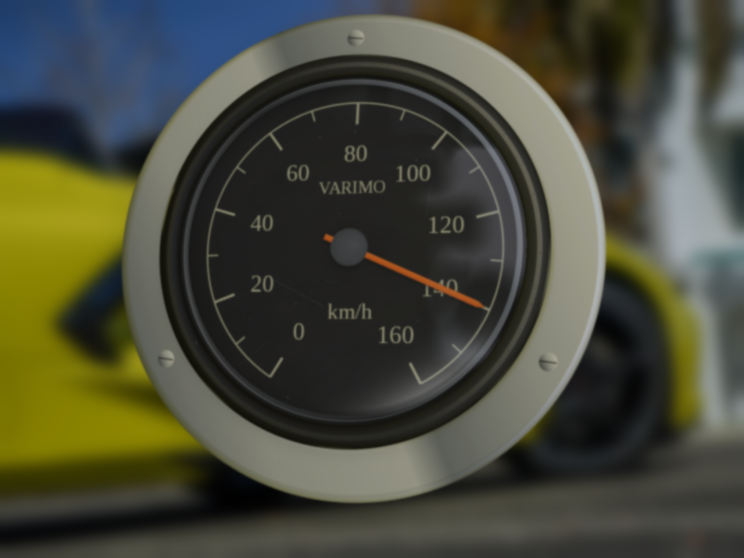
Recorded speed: km/h 140
